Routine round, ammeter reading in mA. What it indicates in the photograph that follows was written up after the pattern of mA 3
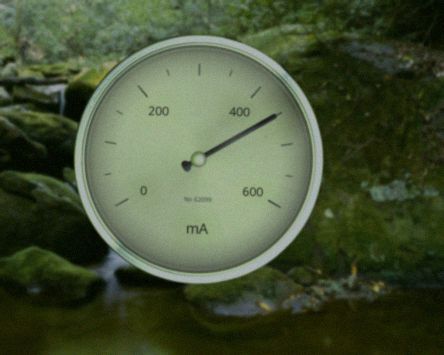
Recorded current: mA 450
